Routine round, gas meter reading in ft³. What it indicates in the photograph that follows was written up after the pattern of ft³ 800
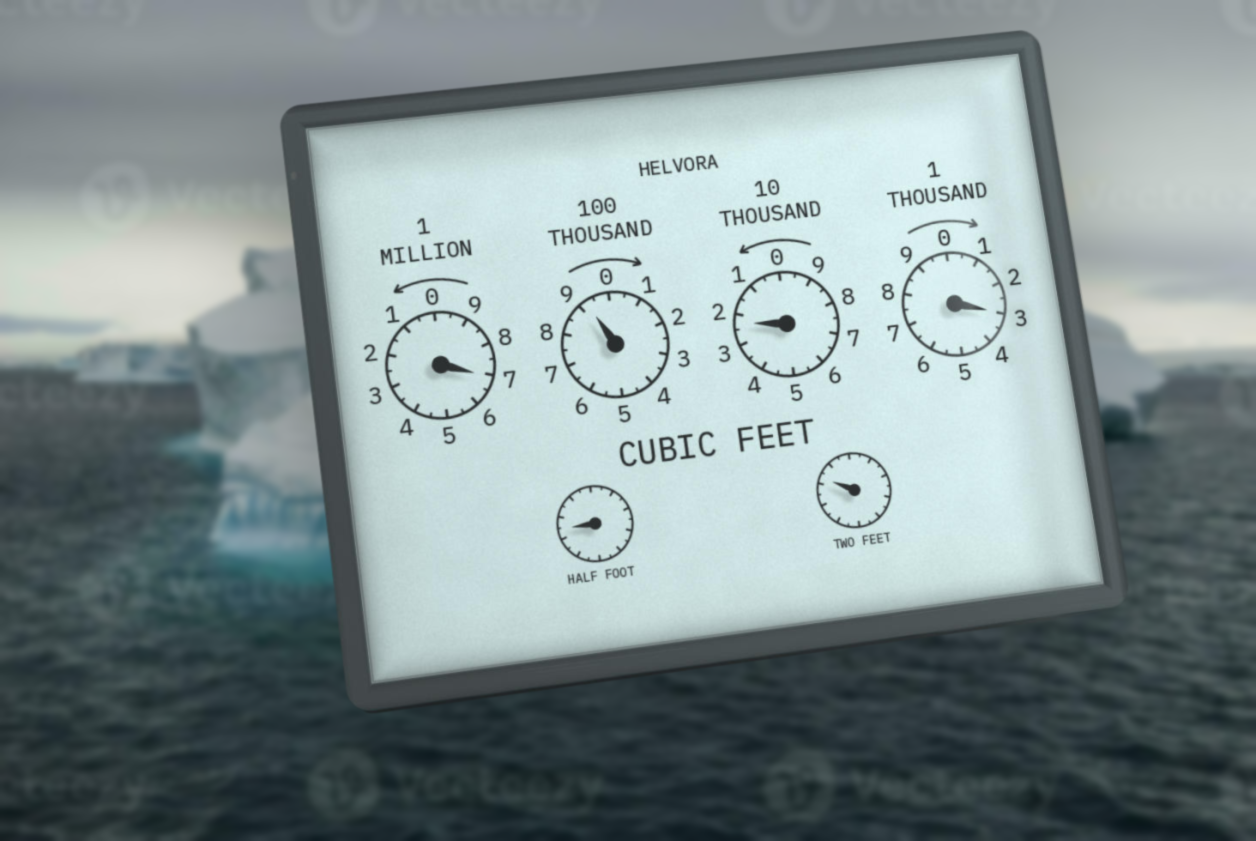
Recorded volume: ft³ 692300
